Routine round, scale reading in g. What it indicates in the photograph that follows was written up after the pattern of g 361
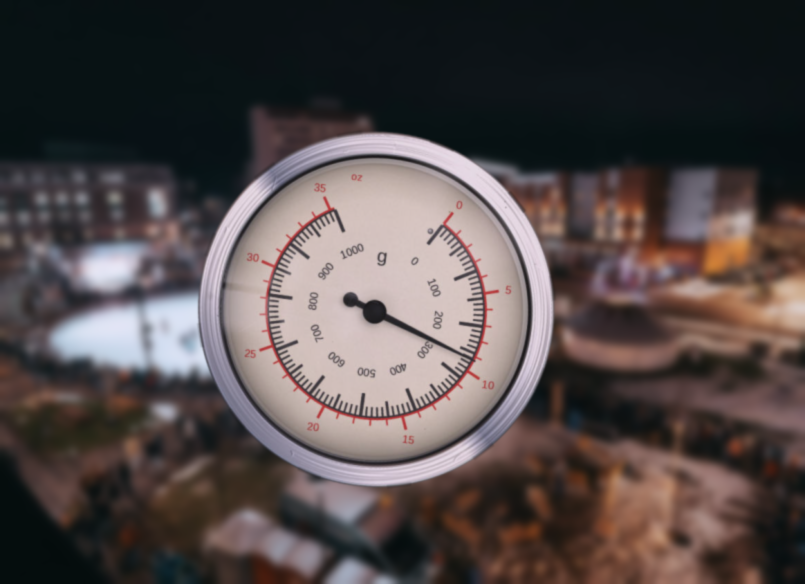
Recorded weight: g 260
